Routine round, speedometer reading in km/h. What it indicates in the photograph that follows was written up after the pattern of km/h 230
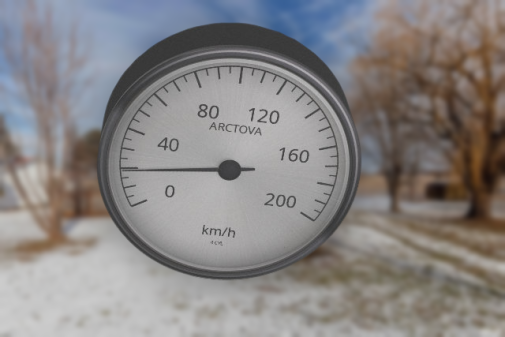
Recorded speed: km/h 20
